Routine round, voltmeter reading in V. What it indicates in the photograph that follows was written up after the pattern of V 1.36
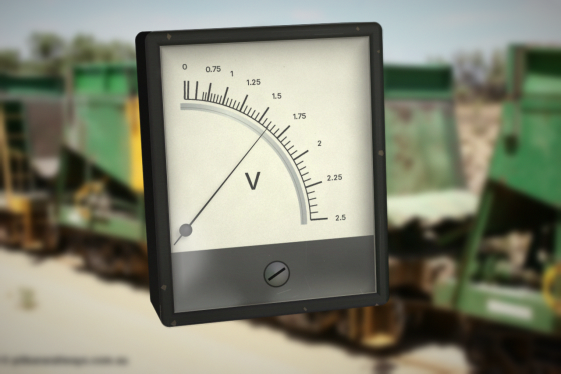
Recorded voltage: V 1.6
